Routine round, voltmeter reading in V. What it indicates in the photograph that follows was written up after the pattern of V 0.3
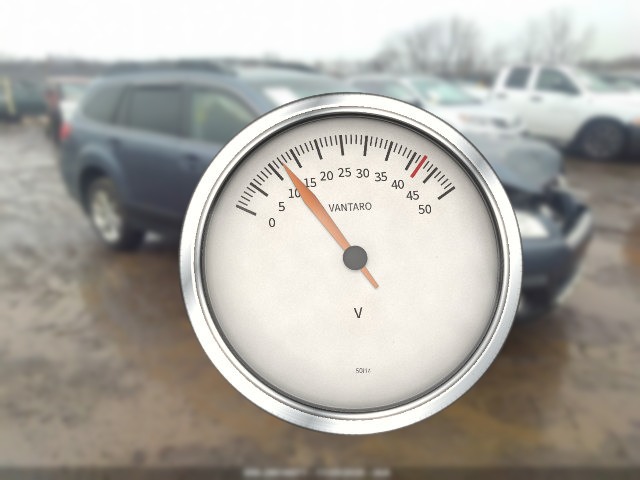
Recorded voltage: V 12
